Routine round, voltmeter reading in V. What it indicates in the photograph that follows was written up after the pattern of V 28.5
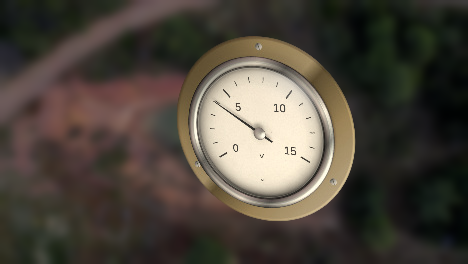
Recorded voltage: V 4
